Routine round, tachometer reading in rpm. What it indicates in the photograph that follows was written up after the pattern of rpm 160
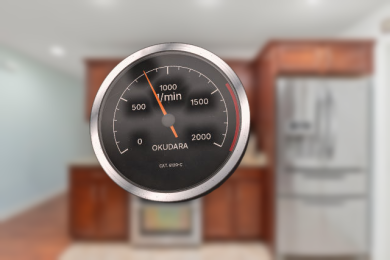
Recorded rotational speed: rpm 800
